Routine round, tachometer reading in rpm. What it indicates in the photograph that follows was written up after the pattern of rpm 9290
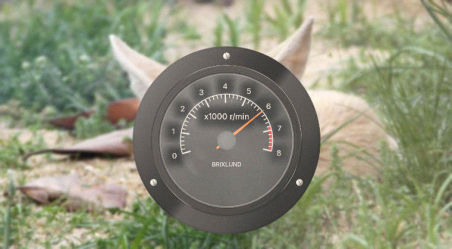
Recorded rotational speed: rpm 6000
